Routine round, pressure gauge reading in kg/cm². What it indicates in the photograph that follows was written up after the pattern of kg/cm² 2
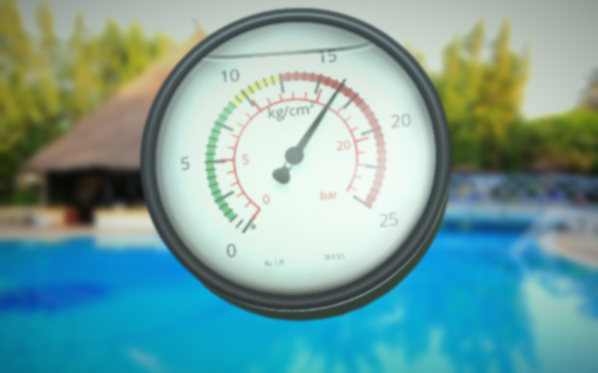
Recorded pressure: kg/cm² 16.5
